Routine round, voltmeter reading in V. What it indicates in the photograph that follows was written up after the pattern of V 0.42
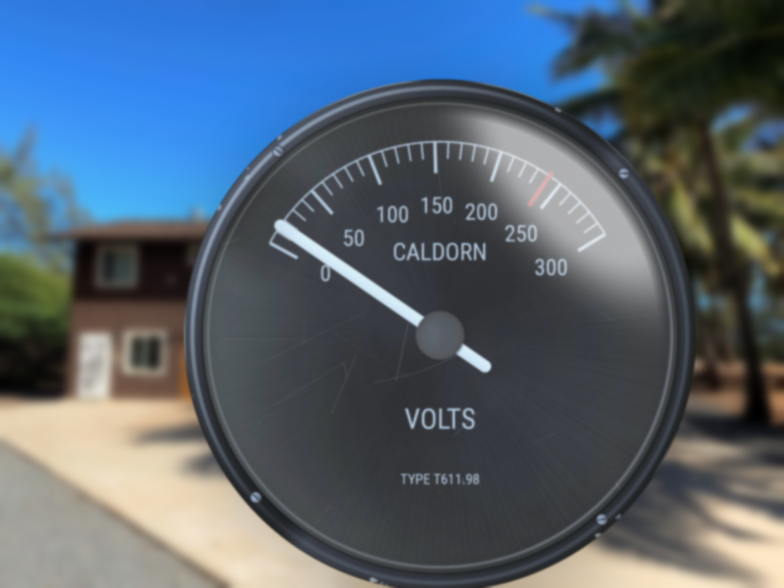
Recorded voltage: V 15
